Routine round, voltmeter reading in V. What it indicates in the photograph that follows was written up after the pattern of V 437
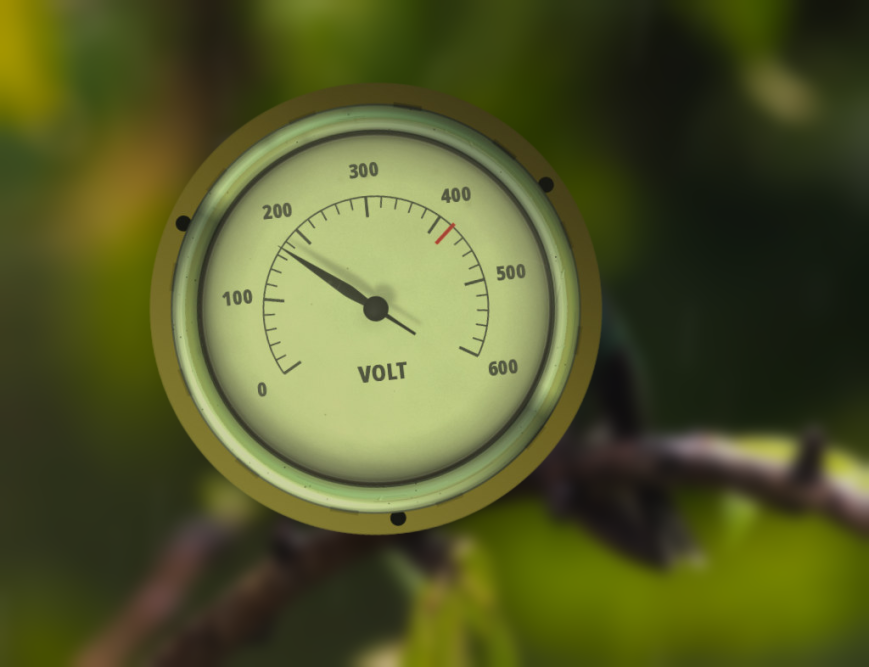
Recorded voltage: V 170
